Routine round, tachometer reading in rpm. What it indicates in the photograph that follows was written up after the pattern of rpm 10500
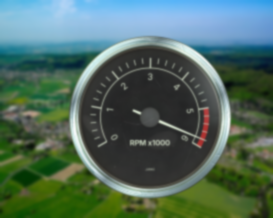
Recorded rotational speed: rpm 5800
